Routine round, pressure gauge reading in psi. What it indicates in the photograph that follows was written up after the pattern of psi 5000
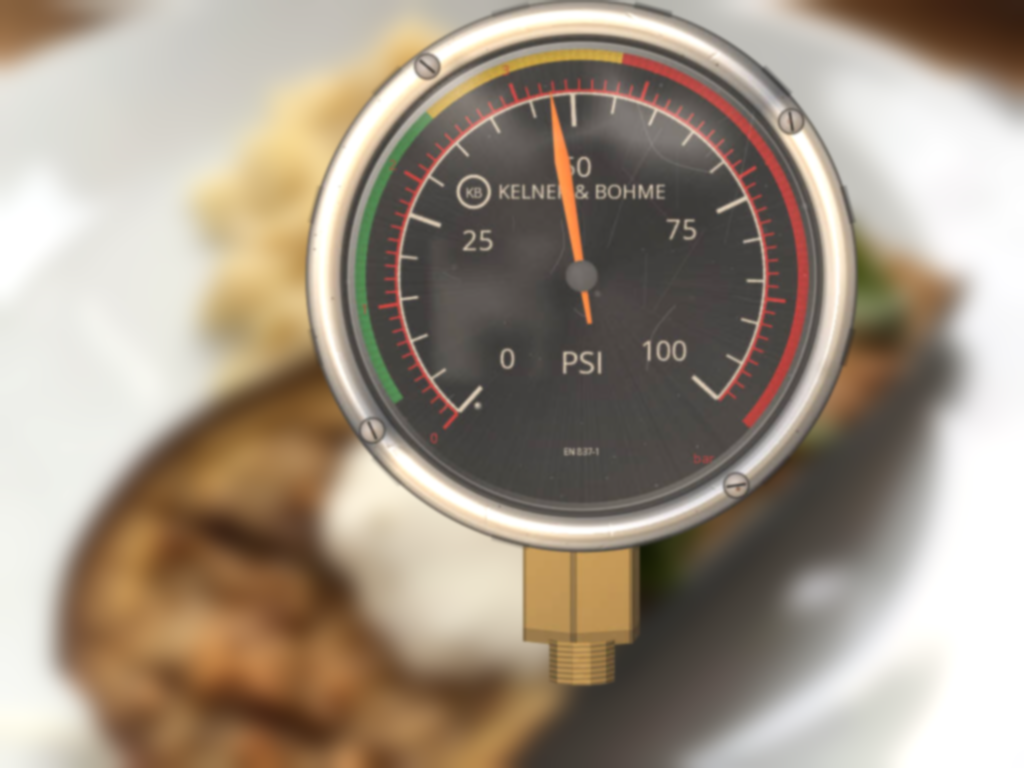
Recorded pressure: psi 47.5
